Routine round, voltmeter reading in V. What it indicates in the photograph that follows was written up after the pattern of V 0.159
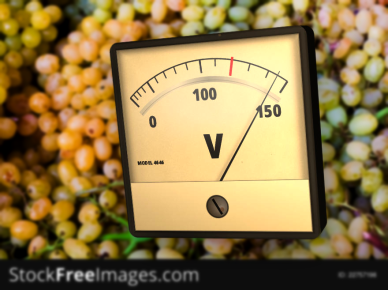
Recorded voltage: V 145
